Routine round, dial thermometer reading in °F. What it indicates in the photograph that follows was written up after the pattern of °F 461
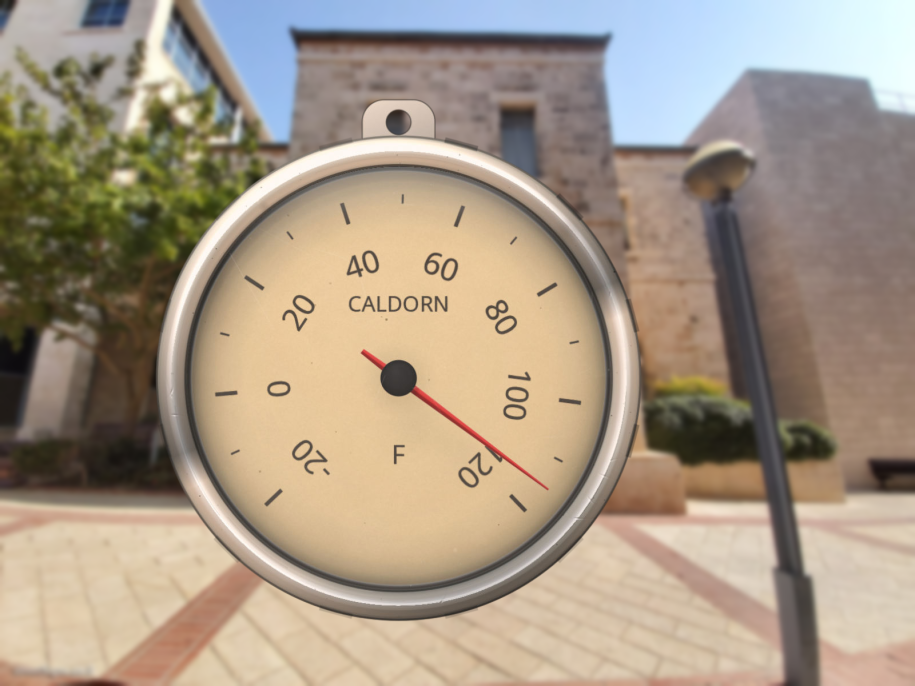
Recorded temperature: °F 115
